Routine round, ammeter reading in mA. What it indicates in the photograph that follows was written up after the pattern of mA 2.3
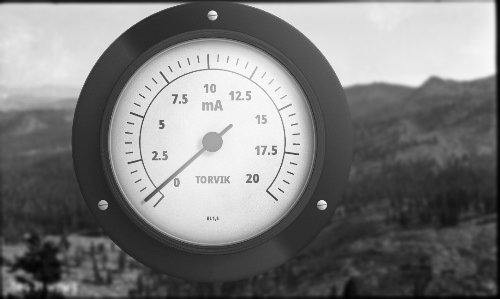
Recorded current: mA 0.5
